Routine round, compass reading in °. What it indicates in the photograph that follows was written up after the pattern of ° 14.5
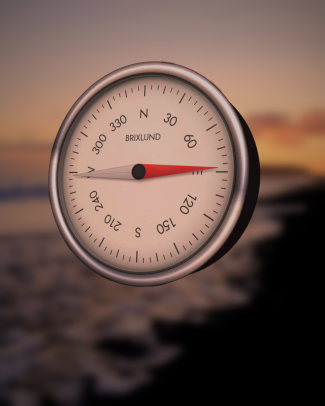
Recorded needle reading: ° 87.5
